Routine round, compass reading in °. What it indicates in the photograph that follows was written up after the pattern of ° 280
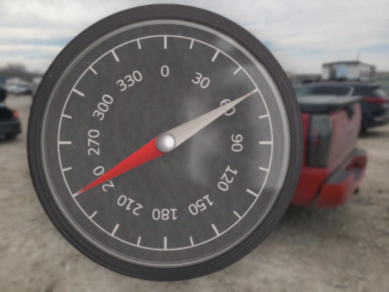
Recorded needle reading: ° 240
